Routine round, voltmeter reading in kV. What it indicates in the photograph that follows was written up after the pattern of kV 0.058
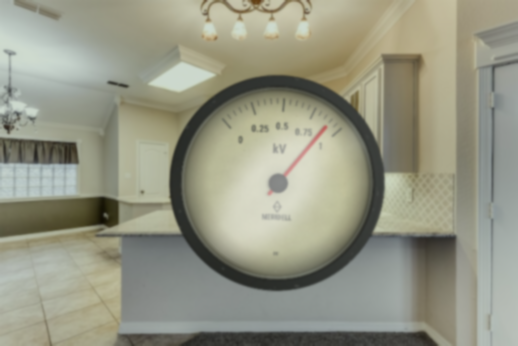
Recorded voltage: kV 0.9
